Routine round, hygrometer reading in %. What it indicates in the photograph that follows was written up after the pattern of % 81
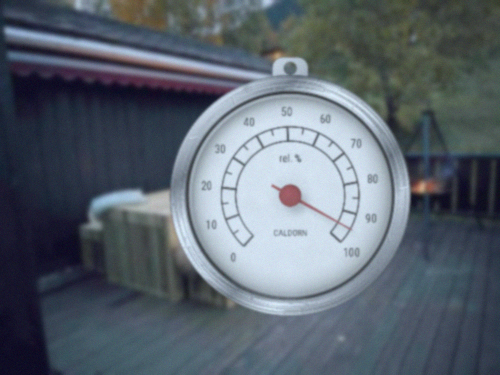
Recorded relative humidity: % 95
